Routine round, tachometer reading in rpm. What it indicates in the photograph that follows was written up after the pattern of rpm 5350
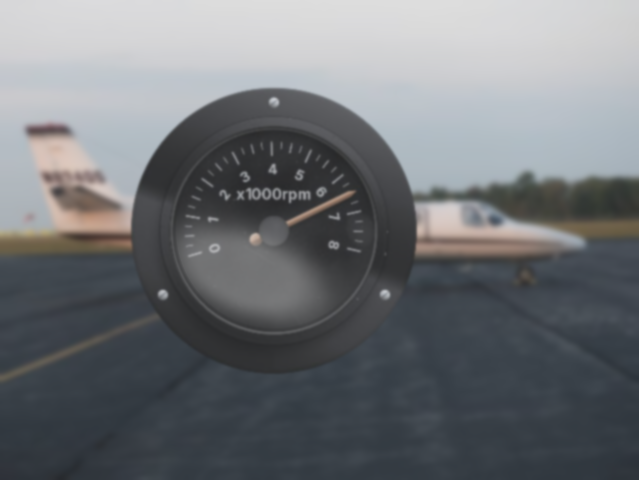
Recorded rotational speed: rpm 6500
